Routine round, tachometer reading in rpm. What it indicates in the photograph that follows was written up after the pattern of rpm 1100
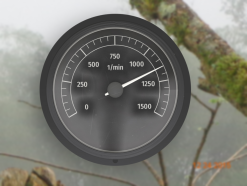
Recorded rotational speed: rpm 1150
